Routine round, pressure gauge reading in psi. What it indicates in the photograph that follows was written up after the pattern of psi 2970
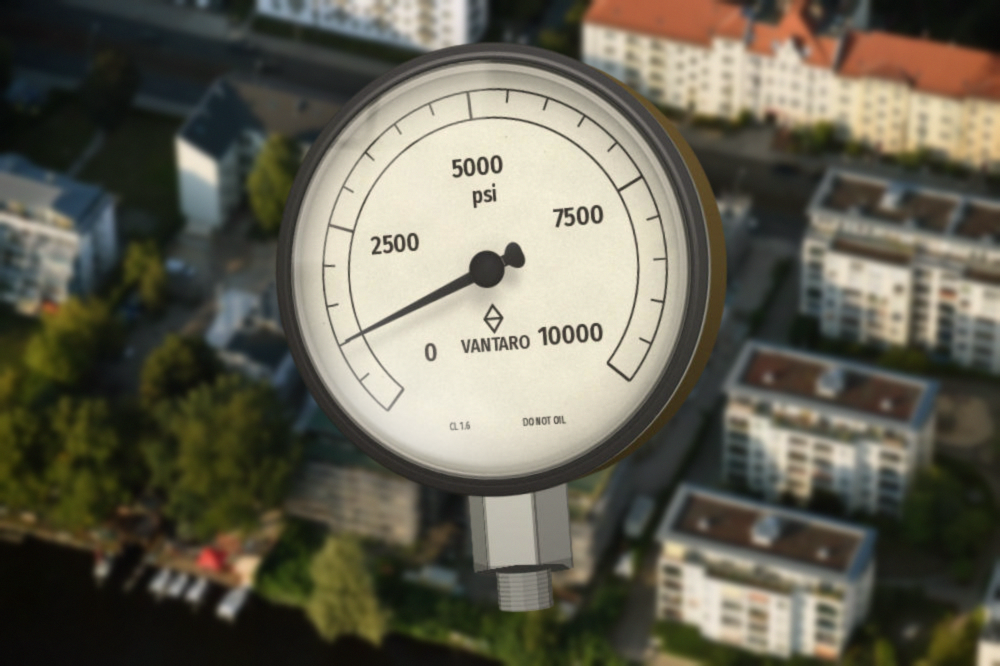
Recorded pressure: psi 1000
